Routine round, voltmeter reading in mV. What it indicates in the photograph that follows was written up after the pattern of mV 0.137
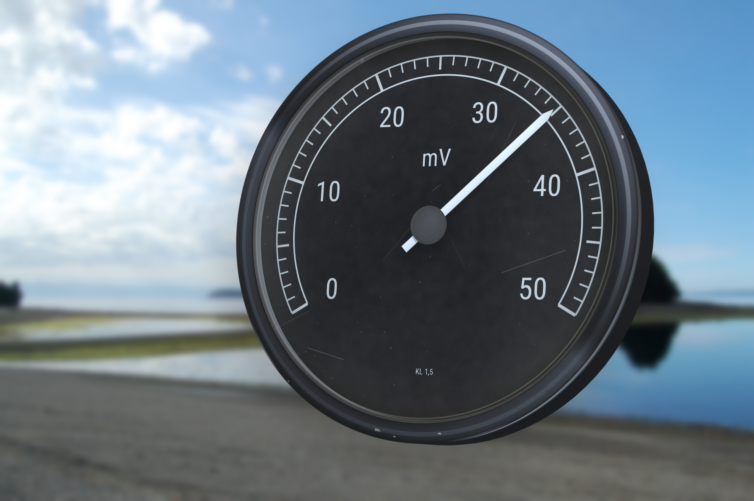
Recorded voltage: mV 35
